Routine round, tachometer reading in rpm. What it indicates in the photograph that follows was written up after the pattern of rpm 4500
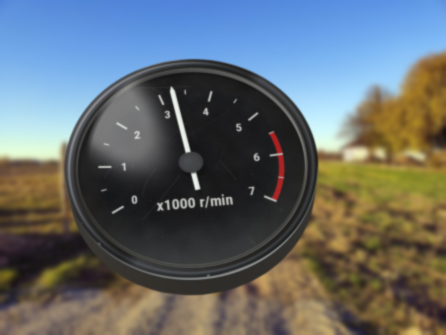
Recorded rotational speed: rpm 3250
